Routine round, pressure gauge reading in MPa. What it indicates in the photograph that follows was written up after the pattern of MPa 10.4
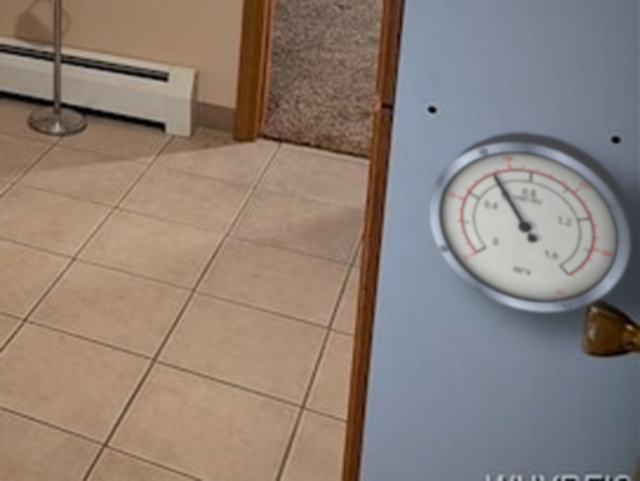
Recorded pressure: MPa 0.6
